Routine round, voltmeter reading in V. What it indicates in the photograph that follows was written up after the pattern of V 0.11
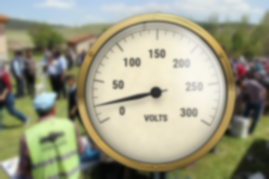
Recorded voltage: V 20
